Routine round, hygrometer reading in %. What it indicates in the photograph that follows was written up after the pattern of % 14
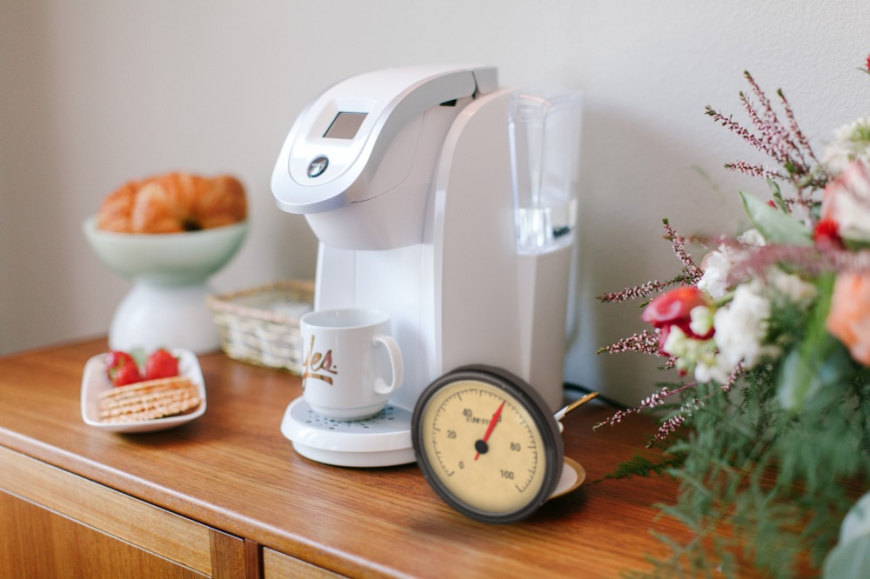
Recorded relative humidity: % 60
